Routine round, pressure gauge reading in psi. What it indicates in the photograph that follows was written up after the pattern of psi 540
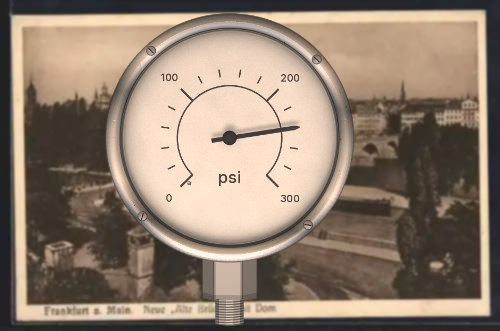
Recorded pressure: psi 240
